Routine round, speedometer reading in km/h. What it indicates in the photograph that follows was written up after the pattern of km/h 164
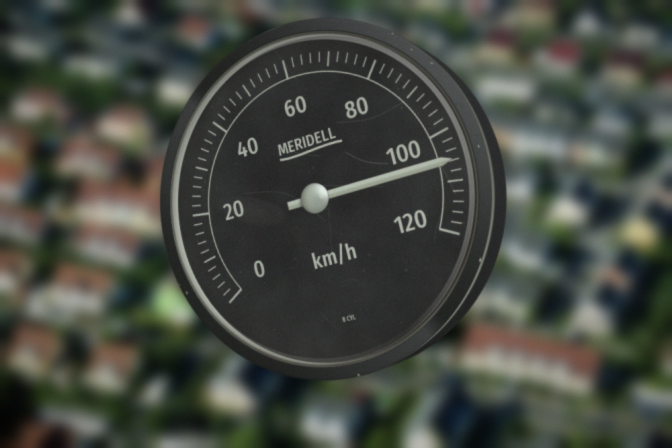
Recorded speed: km/h 106
